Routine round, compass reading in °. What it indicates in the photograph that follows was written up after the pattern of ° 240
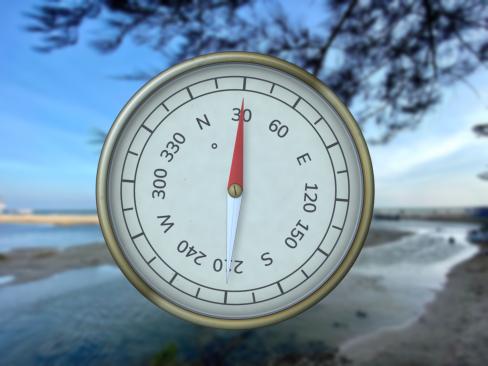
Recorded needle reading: ° 30
